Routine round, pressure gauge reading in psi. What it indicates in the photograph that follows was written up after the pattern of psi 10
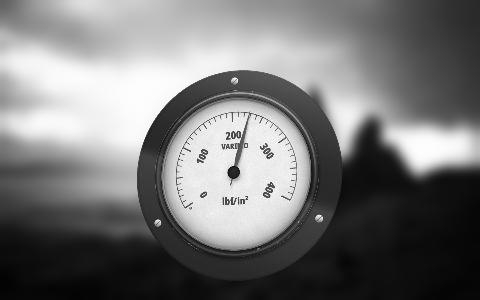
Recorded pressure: psi 230
